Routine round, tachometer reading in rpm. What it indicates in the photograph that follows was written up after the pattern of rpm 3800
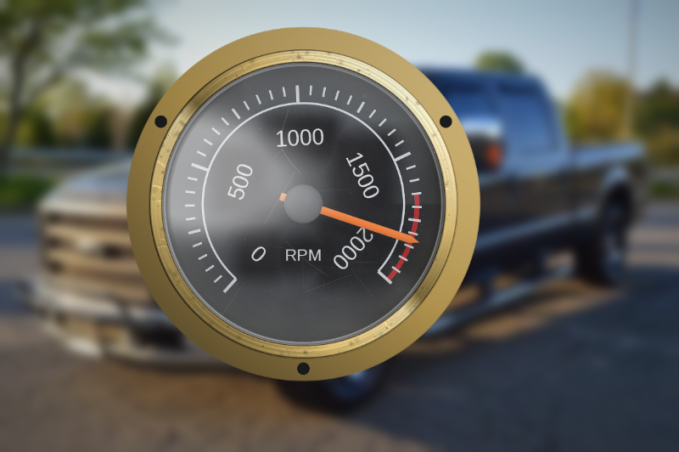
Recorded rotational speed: rpm 1825
